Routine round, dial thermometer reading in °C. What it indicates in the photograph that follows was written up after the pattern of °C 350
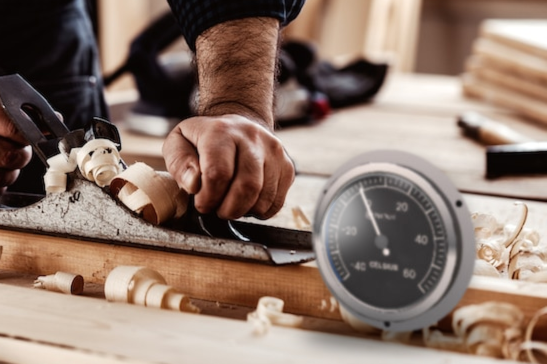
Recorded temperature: °C 0
